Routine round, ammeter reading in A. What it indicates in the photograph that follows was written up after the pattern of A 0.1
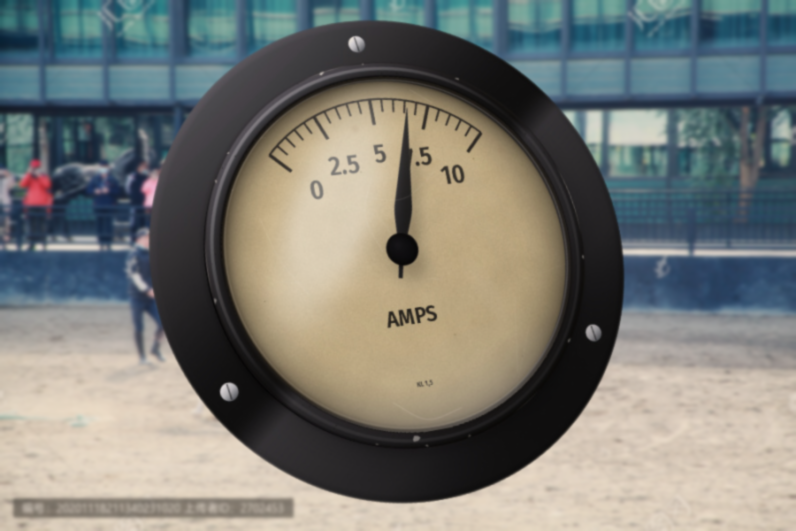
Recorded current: A 6.5
